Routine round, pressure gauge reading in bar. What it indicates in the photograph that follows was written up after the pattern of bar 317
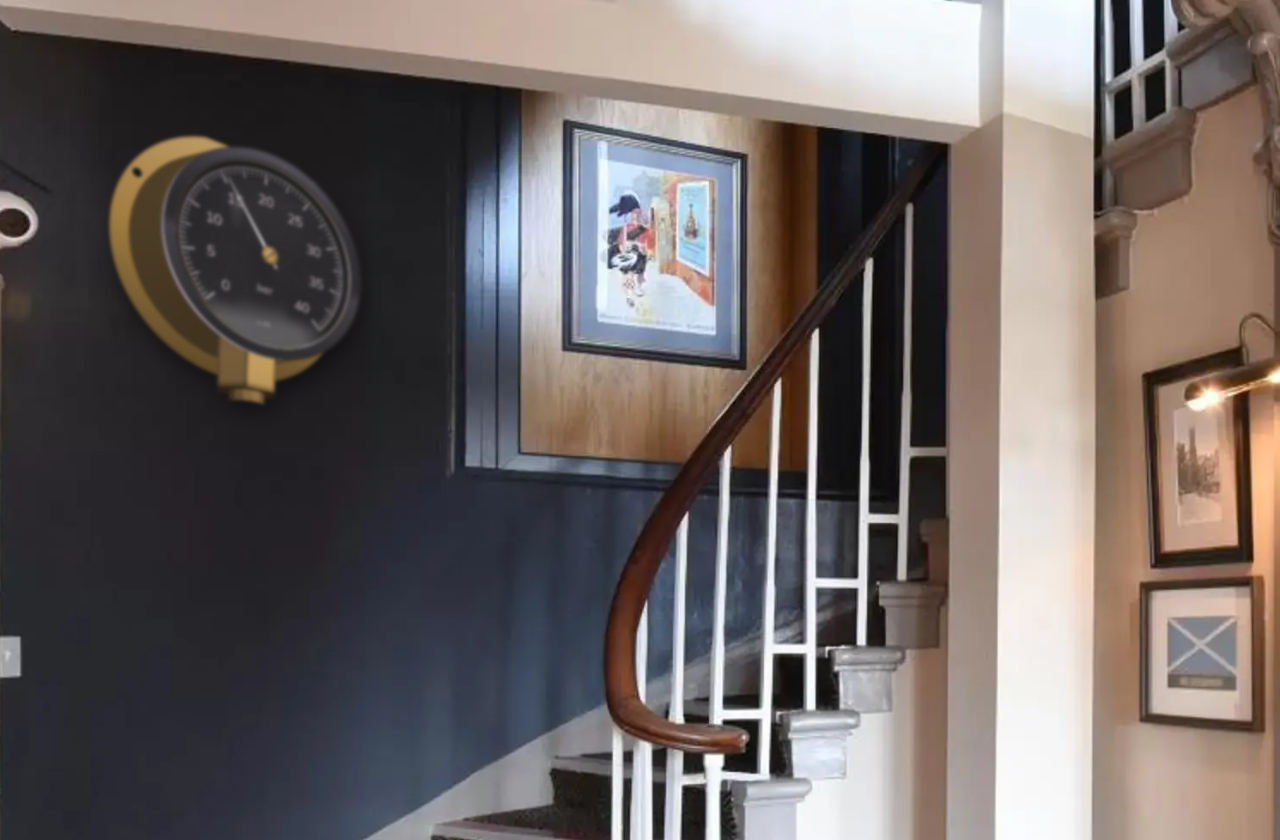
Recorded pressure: bar 15
